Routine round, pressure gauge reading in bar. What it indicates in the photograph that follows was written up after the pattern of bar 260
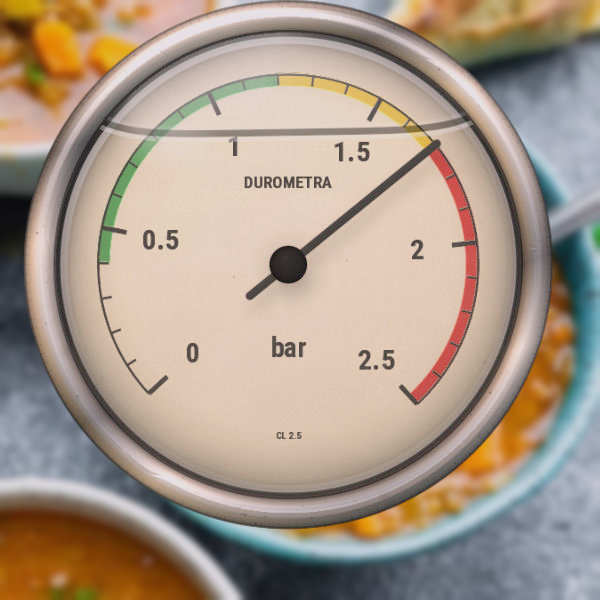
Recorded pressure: bar 1.7
